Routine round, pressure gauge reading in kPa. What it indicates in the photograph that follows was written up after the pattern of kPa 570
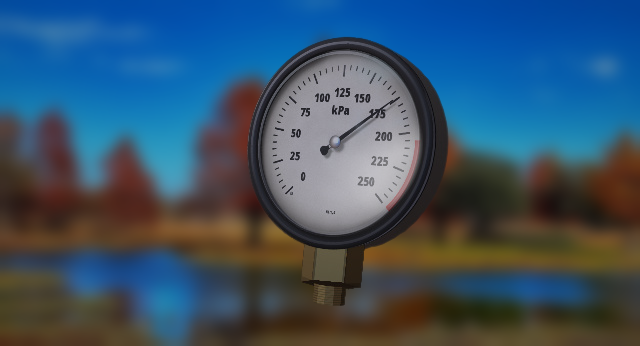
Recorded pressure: kPa 175
